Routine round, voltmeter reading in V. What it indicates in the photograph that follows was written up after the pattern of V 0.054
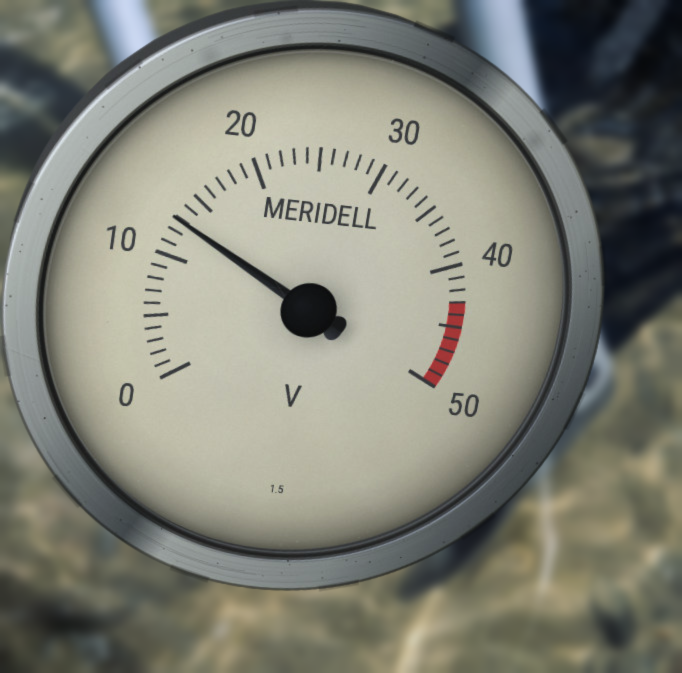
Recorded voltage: V 13
